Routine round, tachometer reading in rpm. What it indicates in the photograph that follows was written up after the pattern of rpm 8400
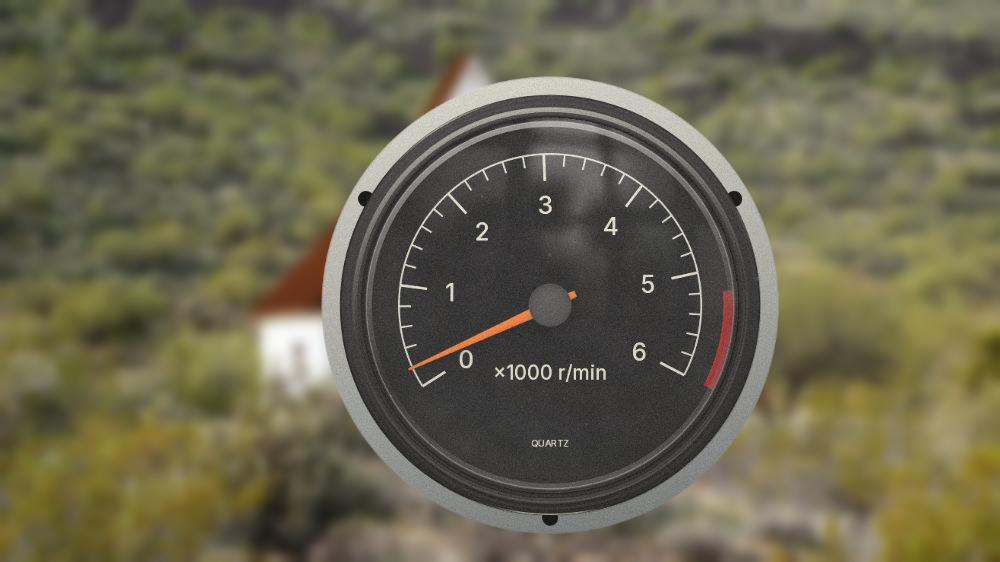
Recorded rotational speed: rpm 200
